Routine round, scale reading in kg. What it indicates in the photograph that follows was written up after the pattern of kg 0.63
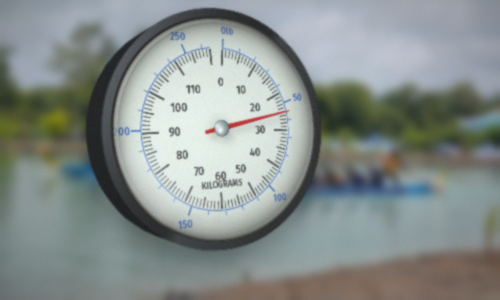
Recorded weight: kg 25
